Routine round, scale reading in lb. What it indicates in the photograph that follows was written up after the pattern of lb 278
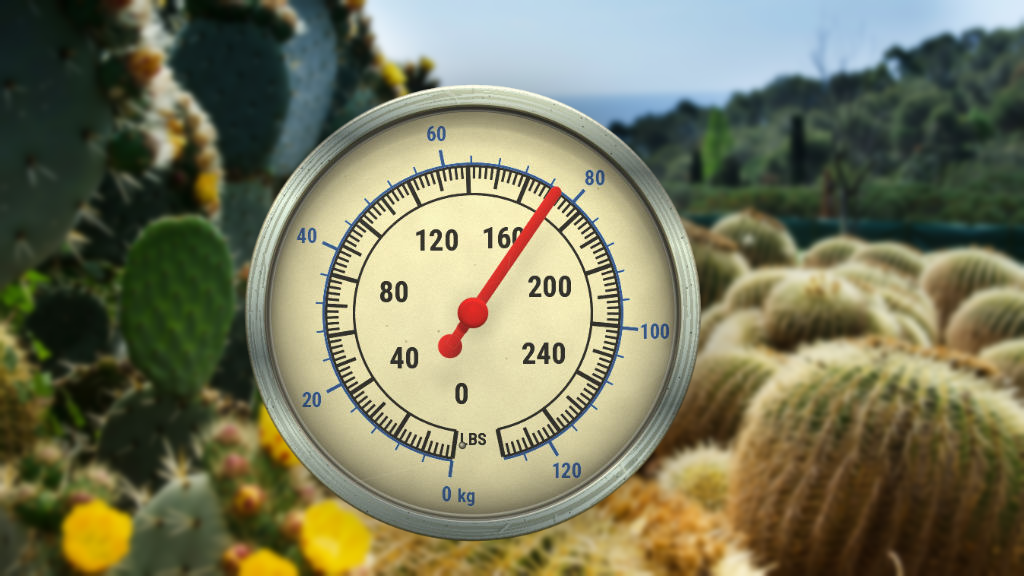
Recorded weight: lb 170
